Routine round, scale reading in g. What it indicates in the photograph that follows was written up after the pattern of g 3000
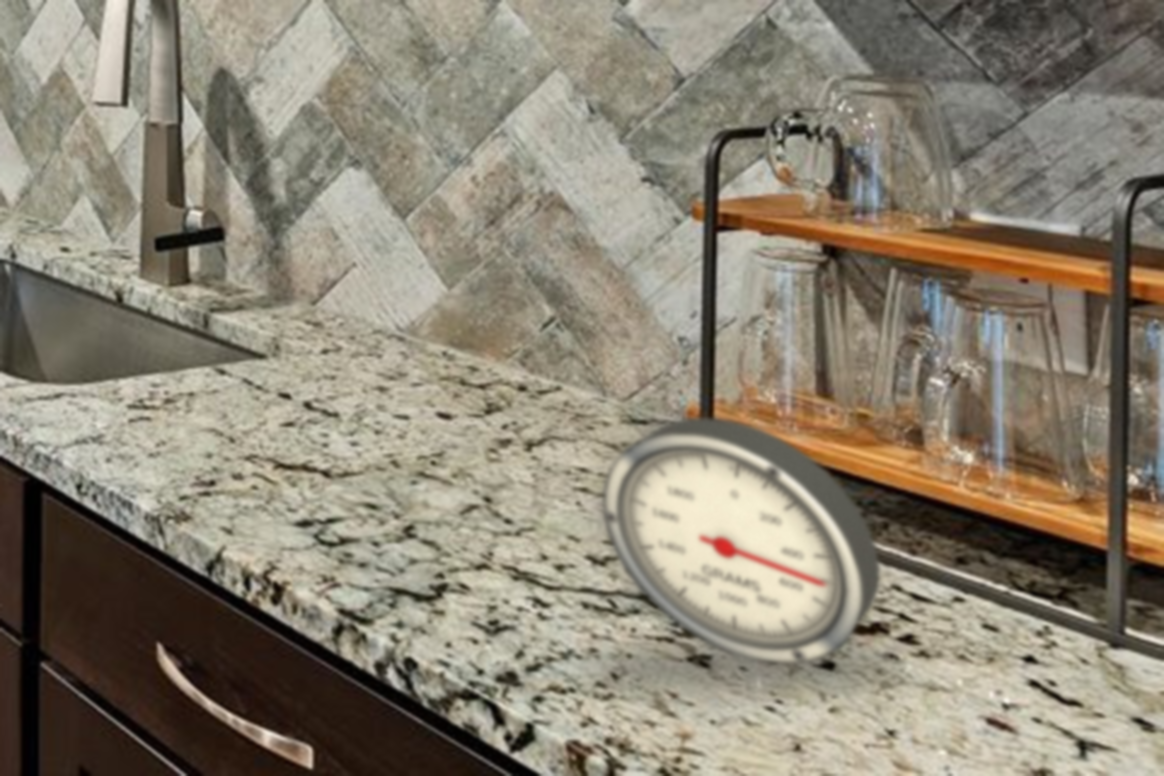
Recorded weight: g 500
